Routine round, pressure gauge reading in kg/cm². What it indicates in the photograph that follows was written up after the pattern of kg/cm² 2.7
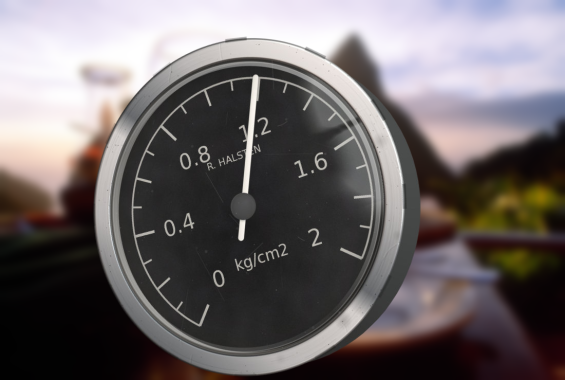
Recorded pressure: kg/cm² 1.2
